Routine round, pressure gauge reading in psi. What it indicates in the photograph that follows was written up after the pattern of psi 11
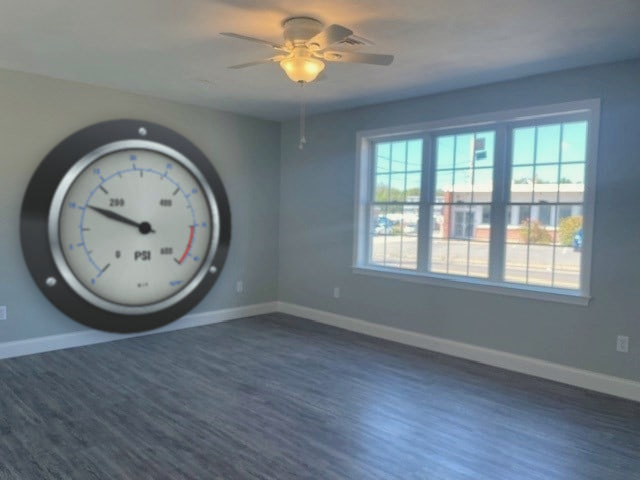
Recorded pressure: psi 150
